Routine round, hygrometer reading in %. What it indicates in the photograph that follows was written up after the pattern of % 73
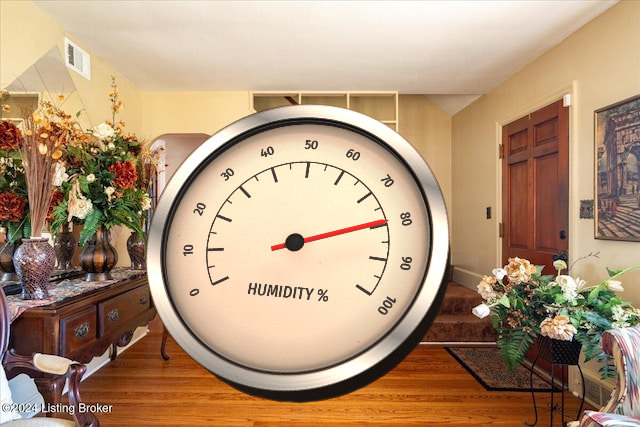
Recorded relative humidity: % 80
